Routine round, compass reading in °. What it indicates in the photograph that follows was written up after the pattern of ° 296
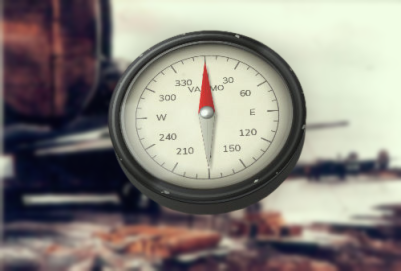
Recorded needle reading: ° 0
